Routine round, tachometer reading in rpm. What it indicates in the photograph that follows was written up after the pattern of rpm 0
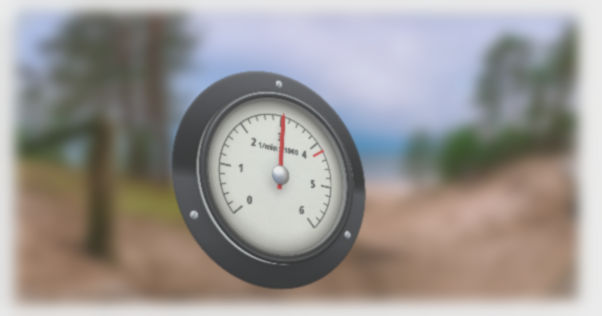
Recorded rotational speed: rpm 3000
